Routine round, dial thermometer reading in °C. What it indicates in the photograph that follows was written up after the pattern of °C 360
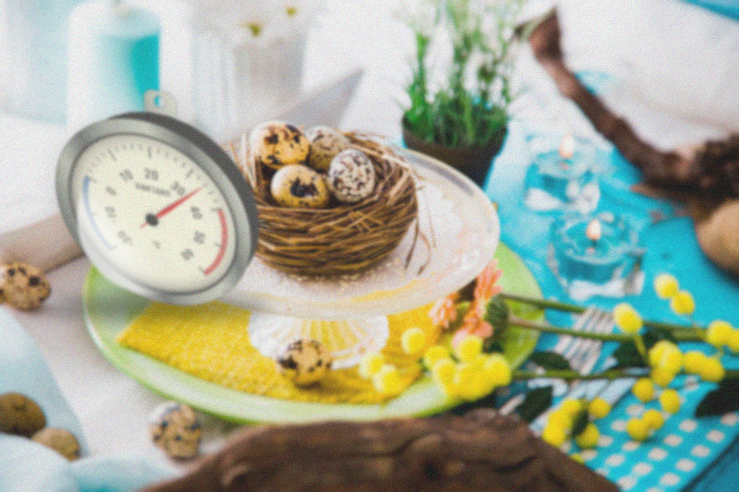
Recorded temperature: °C 34
